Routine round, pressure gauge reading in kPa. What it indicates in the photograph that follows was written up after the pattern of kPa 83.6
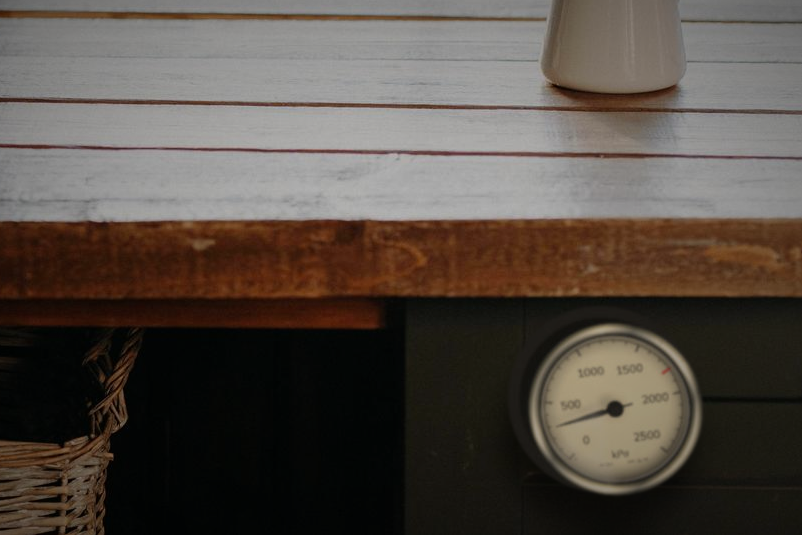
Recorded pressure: kPa 300
